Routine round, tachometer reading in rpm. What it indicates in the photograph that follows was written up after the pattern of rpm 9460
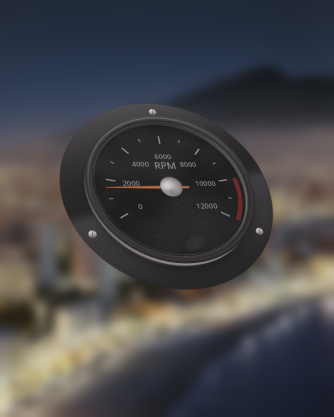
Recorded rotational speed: rpm 1500
